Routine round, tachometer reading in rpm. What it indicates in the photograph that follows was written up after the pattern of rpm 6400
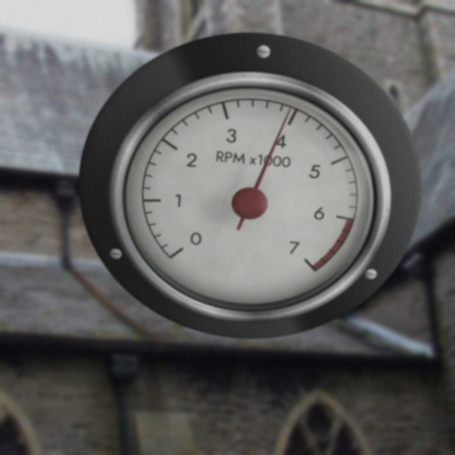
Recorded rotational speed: rpm 3900
